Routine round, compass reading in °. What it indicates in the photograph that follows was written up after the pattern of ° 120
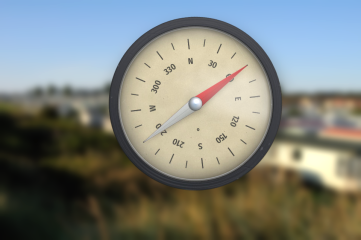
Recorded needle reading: ° 60
